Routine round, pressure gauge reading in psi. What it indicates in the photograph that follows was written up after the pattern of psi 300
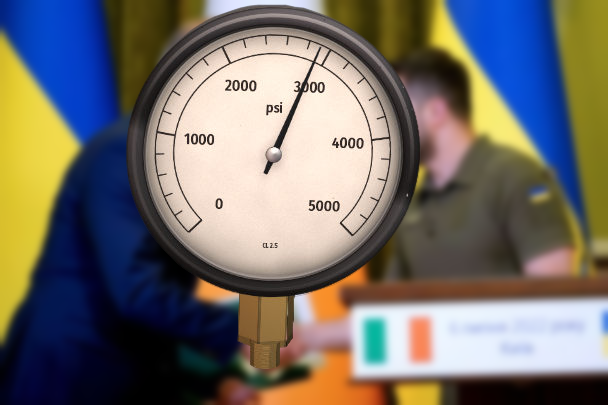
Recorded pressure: psi 2900
